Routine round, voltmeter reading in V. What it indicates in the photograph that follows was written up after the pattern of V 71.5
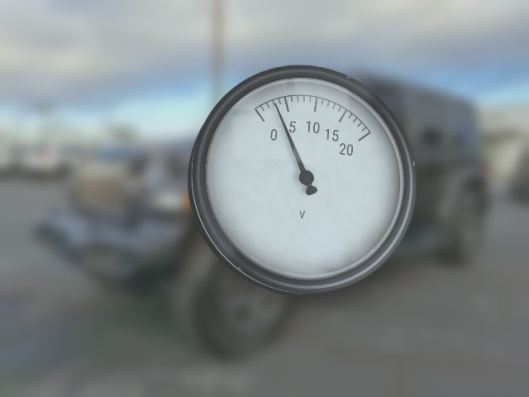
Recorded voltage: V 3
